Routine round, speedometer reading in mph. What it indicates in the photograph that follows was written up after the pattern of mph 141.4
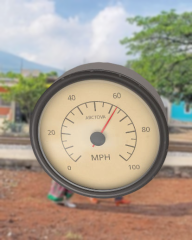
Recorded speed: mph 62.5
